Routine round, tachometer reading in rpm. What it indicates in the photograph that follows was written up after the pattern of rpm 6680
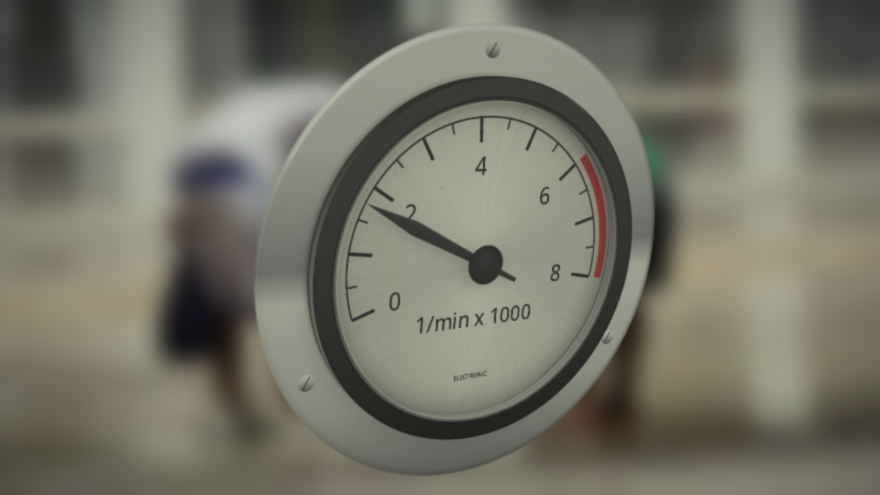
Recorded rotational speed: rpm 1750
